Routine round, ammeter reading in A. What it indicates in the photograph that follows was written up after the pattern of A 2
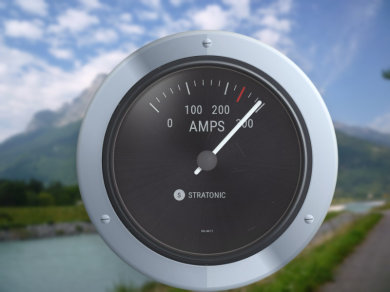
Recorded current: A 290
